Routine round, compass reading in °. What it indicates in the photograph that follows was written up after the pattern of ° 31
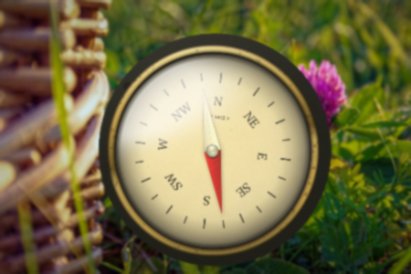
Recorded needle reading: ° 165
